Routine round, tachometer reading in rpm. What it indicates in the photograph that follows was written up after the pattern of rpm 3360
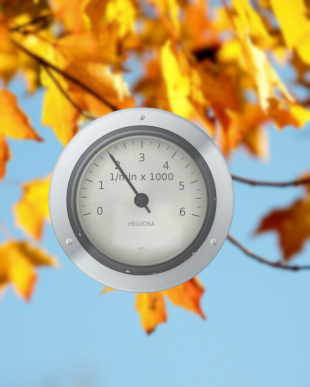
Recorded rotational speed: rpm 2000
